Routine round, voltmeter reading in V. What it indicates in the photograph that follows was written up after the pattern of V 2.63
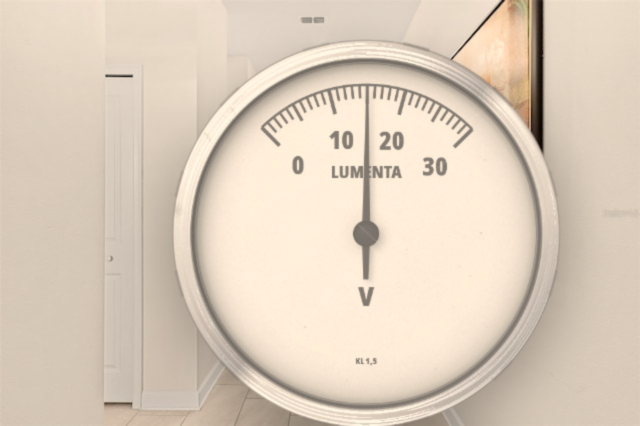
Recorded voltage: V 15
